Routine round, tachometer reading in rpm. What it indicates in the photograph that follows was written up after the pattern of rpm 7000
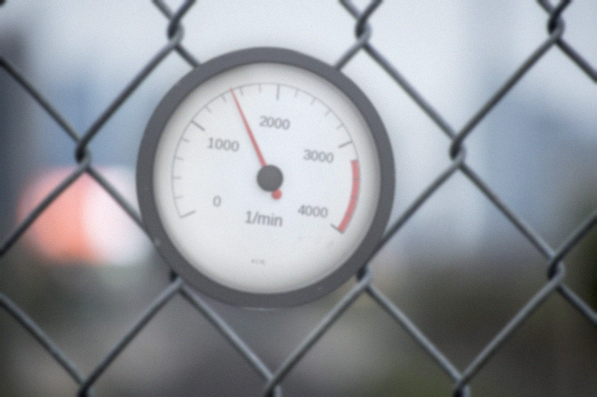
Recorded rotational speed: rpm 1500
